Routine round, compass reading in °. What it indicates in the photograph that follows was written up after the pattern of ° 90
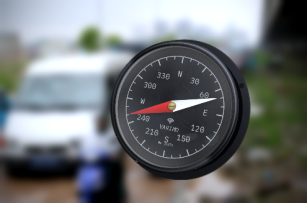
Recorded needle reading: ° 250
